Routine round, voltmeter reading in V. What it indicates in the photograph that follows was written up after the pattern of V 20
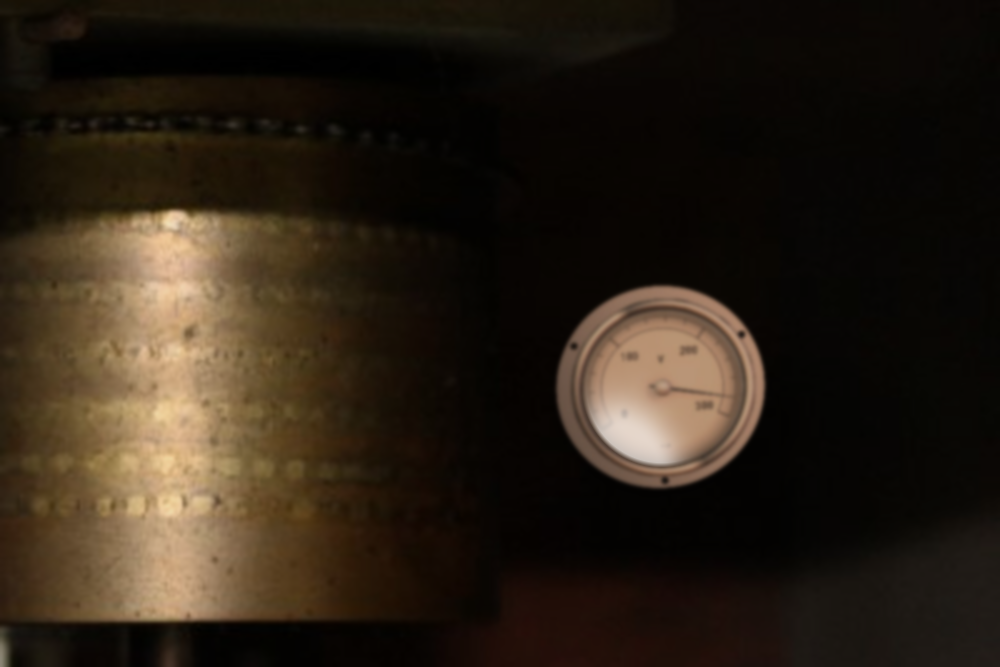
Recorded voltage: V 280
